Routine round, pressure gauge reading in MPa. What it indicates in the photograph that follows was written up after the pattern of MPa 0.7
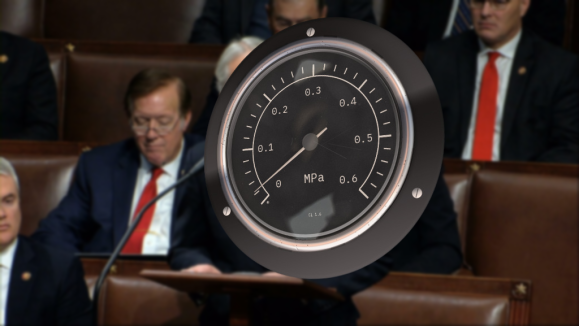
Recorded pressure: MPa 0.02
